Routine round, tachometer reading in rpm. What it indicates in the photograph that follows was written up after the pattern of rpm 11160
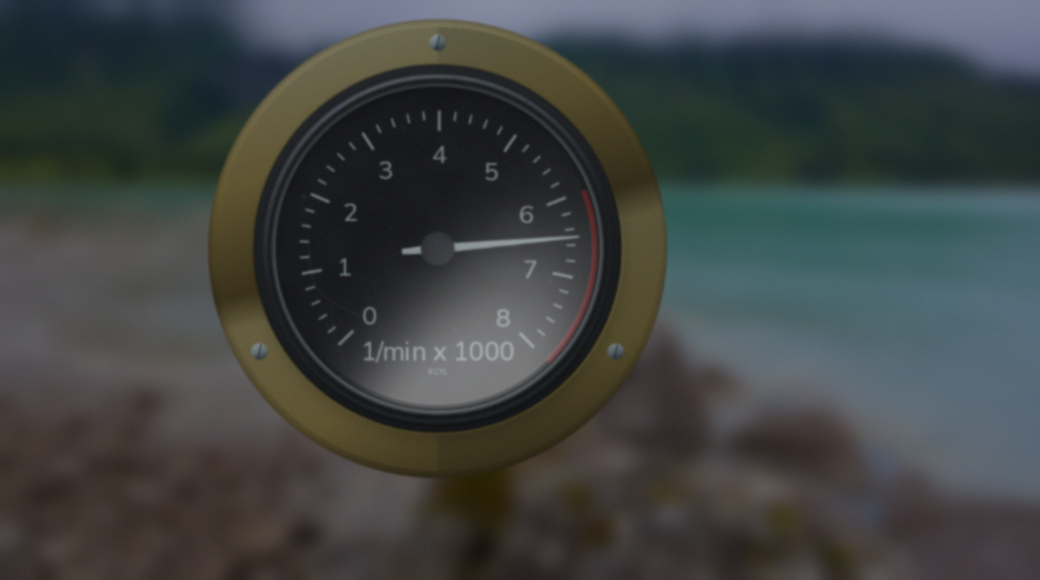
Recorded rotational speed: rpm 6500
